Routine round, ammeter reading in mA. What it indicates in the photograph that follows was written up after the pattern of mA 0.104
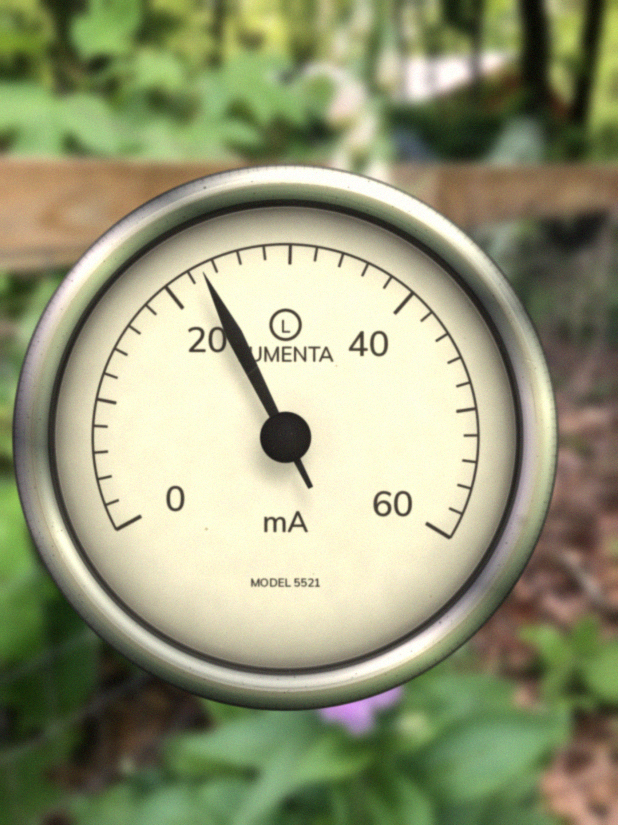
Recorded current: mA 23
